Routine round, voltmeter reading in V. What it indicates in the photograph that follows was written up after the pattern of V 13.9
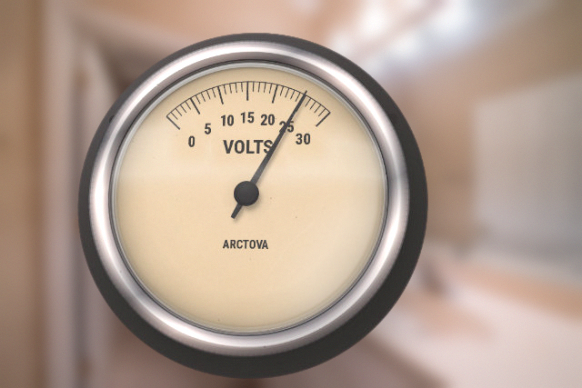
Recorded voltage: V 25
